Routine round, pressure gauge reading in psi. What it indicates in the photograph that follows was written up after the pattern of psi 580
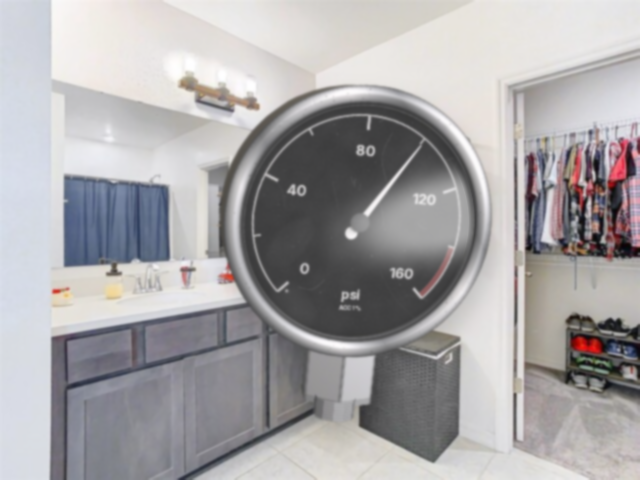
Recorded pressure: psi 100
